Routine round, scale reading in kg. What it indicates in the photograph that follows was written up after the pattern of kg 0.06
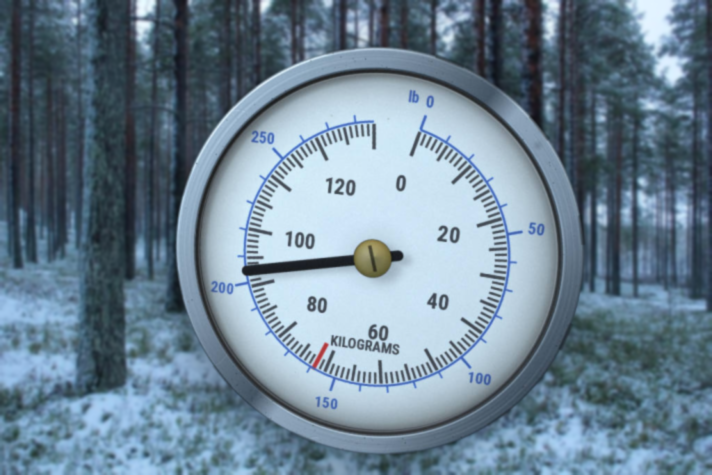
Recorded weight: kg 93
